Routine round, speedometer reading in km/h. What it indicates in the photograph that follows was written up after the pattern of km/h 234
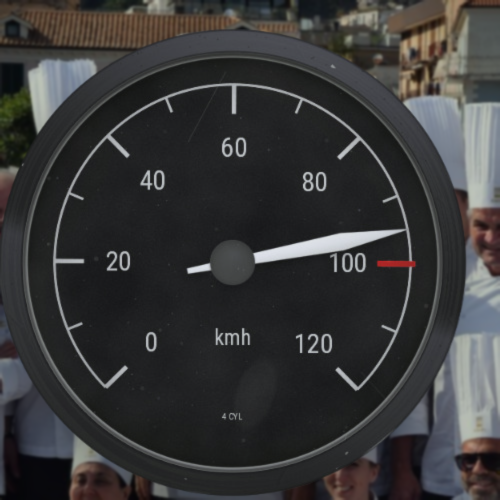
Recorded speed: km/h 95
